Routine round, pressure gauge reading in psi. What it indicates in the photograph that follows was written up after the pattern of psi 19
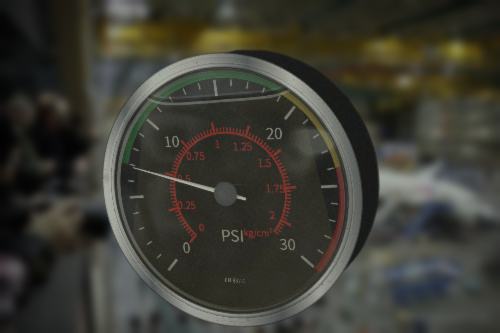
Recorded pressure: psi 7
